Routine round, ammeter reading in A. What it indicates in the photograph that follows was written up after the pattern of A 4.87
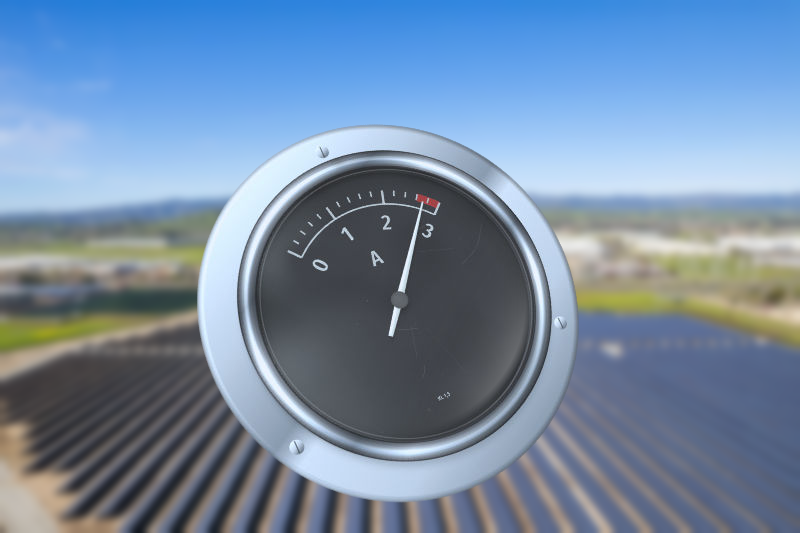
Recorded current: A 2.7
